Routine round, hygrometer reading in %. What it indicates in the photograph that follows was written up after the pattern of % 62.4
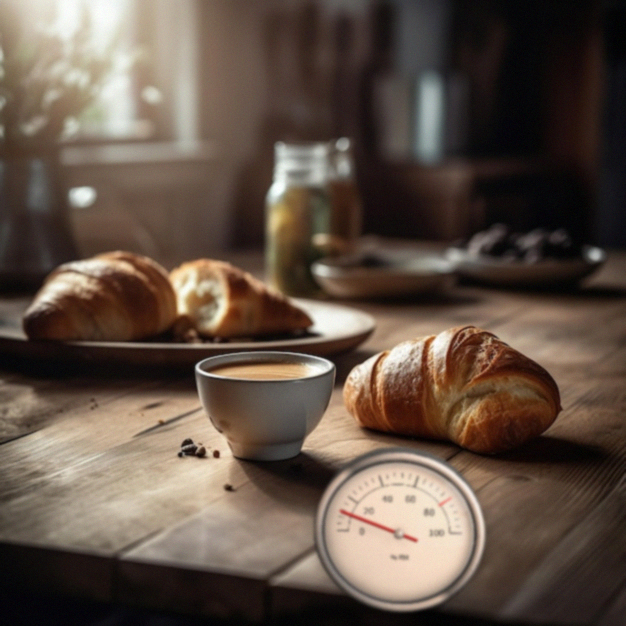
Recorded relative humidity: % 12
